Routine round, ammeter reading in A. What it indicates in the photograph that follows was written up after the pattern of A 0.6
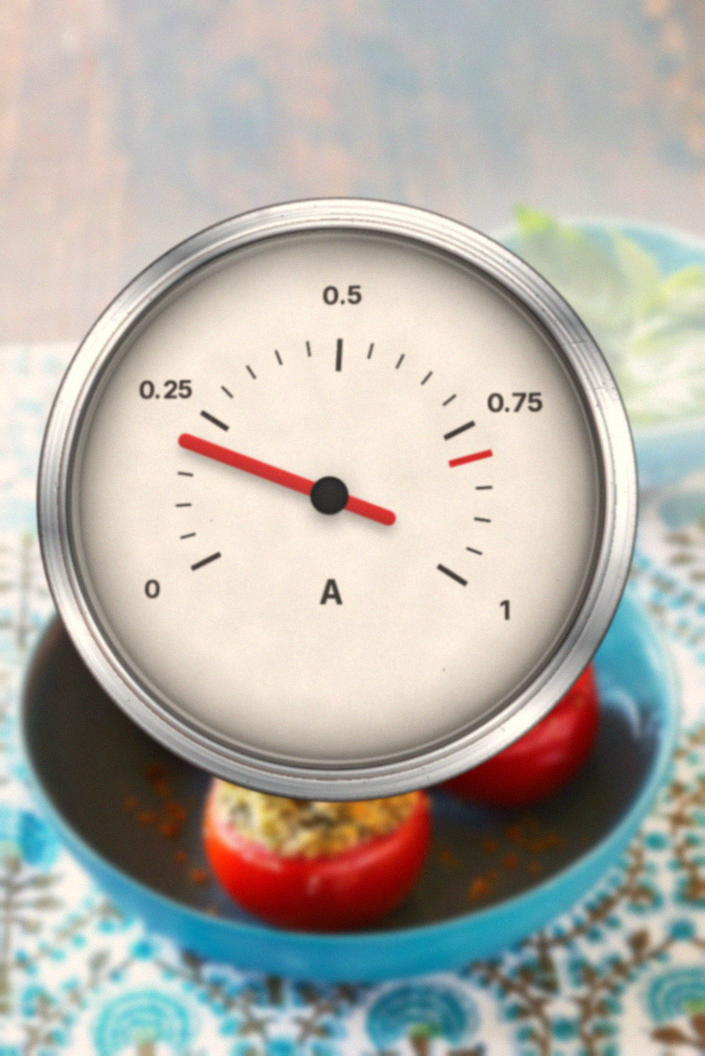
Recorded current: A 0.2
